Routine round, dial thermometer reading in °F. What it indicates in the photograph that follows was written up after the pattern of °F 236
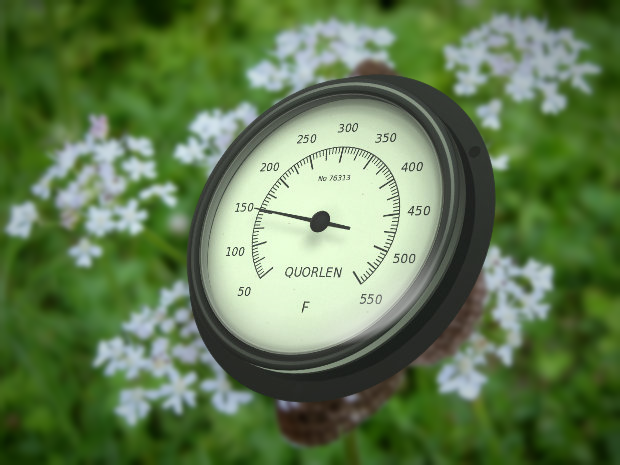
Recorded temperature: °F 150
